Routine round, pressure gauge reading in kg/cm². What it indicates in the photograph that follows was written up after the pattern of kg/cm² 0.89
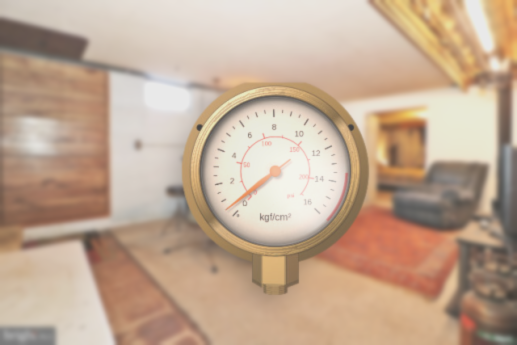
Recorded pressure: kg/cm² 0.5
